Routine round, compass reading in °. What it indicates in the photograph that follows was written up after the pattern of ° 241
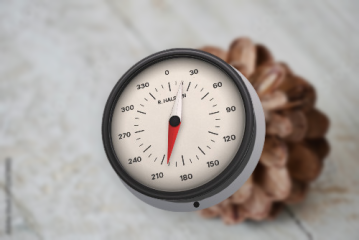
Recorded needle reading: ° 200
